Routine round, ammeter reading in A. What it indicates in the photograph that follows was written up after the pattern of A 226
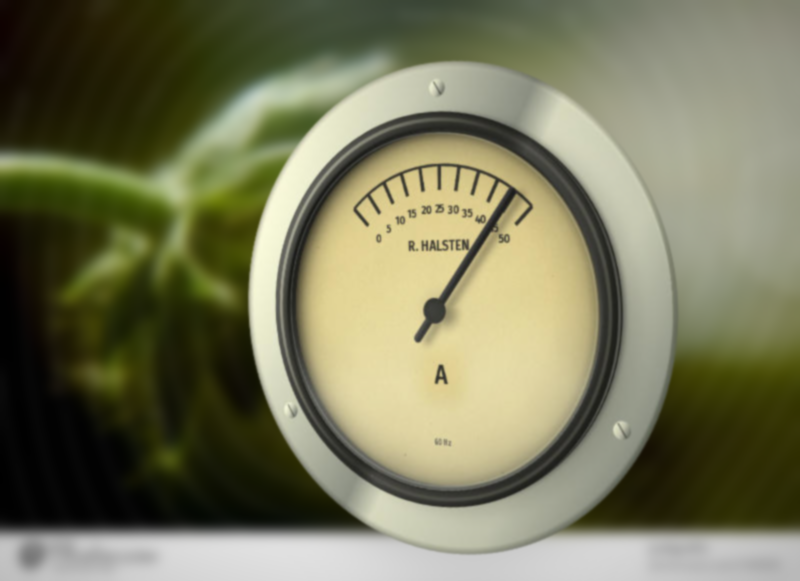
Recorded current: A 45
